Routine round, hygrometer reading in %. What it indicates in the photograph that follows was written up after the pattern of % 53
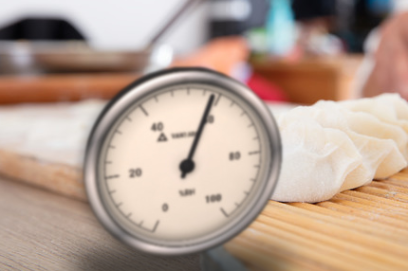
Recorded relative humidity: % 58
